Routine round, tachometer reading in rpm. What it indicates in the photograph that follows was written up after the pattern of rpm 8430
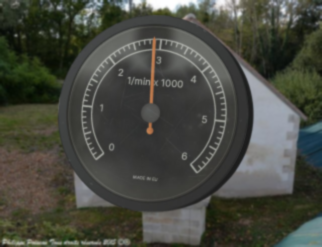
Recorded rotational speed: rpm 2900
